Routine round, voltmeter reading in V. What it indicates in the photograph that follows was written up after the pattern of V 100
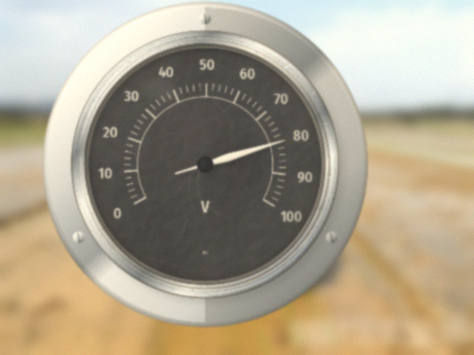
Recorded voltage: V 80
